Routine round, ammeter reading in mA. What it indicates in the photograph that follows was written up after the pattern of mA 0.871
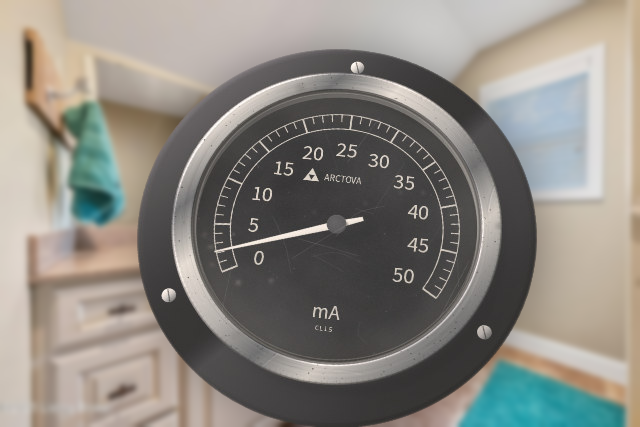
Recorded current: mA 2
